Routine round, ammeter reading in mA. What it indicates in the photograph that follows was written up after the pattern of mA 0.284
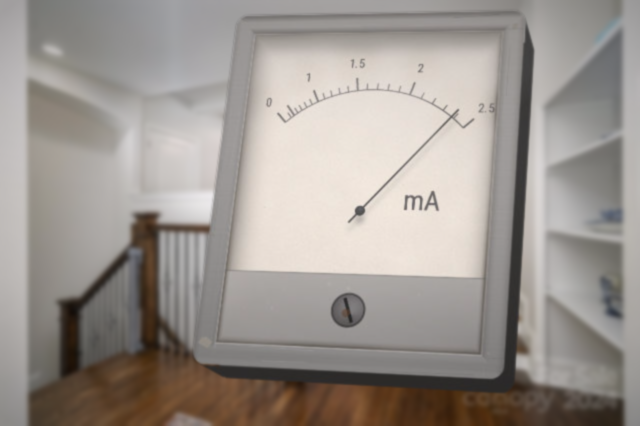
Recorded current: mA 2.4
